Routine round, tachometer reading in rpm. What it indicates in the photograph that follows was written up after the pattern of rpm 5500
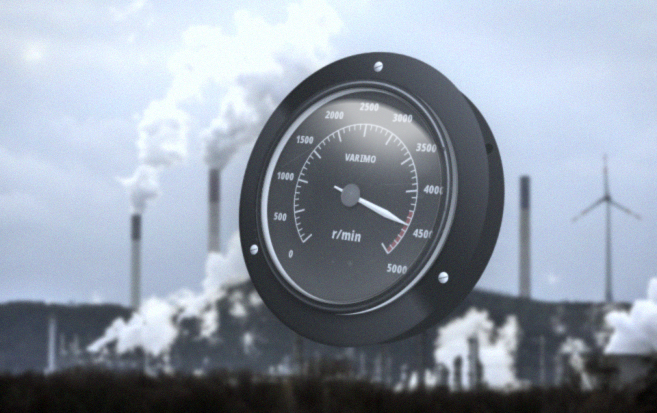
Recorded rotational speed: rpm 4500
